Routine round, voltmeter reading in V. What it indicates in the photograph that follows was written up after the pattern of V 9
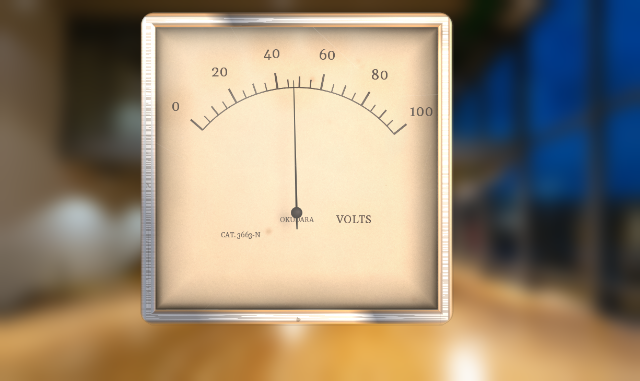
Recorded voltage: V 47.5
